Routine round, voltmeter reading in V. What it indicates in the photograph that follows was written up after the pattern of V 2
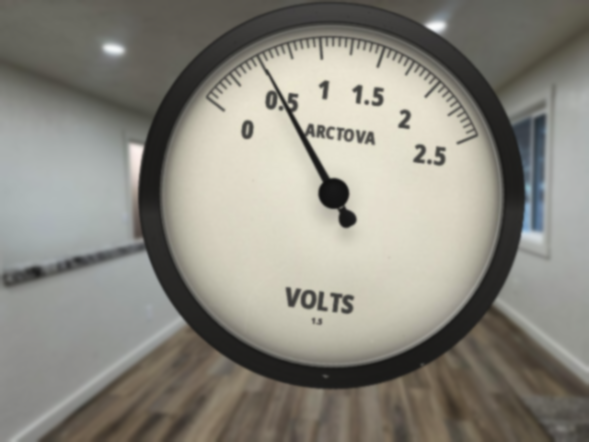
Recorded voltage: V 0.5
